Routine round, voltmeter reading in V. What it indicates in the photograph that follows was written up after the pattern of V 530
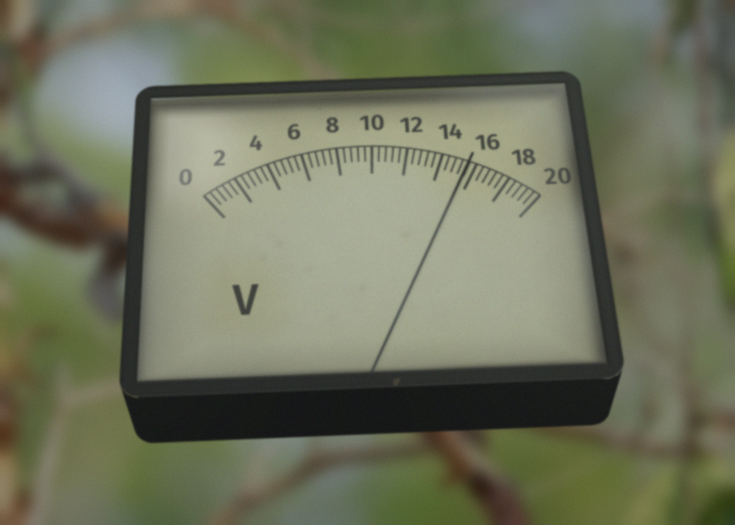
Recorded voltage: V 15.6
